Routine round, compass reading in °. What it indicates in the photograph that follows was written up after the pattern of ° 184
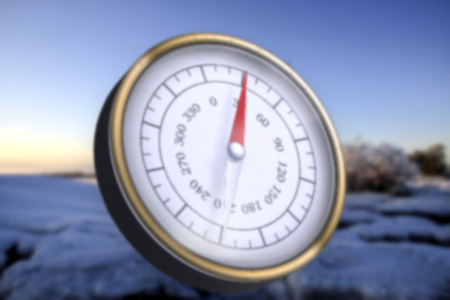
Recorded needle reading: ° 30
